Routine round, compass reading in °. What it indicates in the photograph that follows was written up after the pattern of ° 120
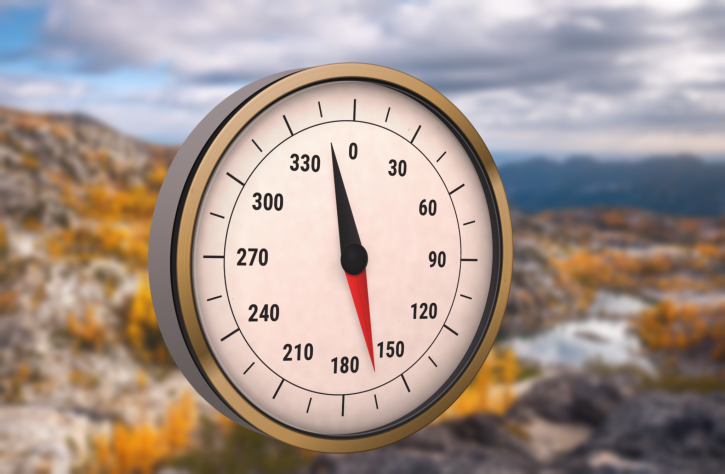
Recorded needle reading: ° 165
